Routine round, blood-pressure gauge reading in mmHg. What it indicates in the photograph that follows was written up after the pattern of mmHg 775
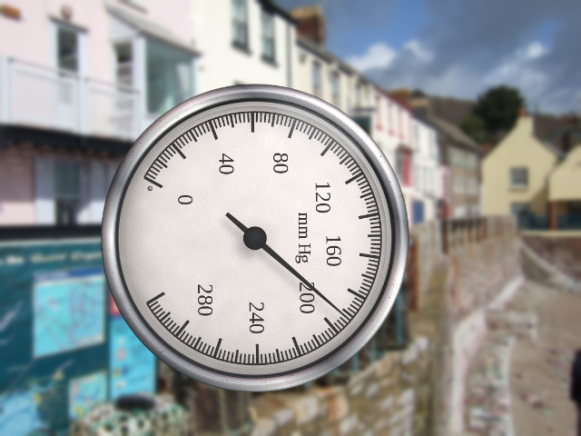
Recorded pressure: mmHg 192
